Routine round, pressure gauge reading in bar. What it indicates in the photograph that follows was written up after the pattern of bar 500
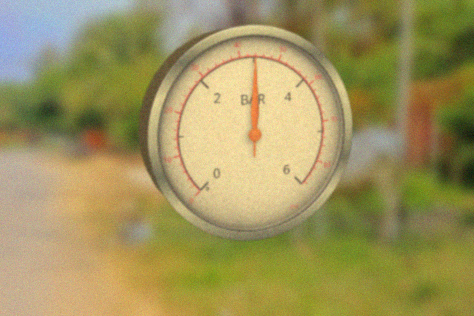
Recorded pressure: bar 3
